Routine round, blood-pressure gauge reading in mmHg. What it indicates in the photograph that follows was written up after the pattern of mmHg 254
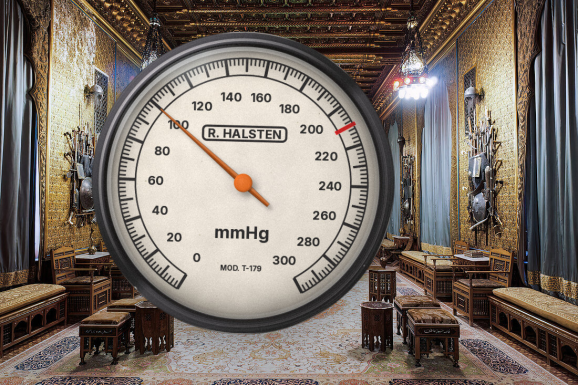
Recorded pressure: mmHg 100
